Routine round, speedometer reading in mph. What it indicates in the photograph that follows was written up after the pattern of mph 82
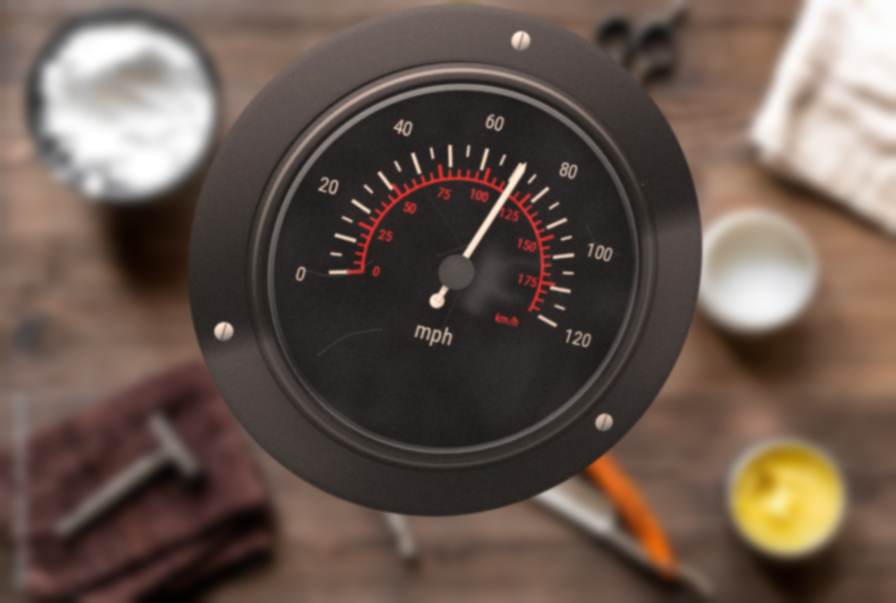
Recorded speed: mph 70
